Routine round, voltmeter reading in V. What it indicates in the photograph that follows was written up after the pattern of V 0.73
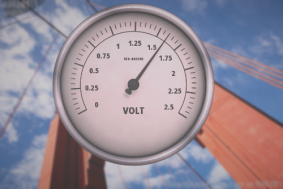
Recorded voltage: V 1.6
